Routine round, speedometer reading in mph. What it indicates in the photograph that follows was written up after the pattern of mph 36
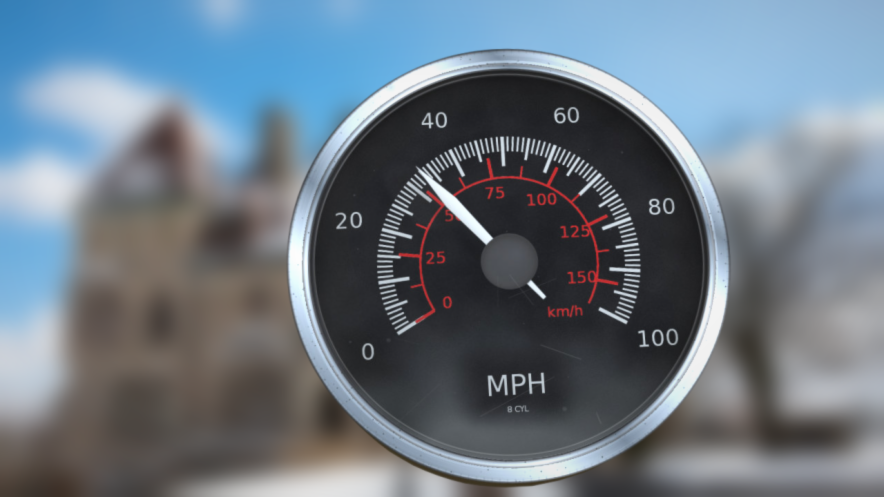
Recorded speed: mph 33
